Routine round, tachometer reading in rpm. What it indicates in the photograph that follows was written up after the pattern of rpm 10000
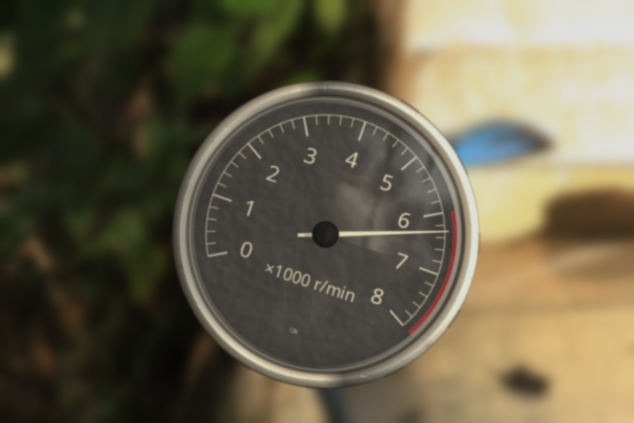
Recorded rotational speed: rpm 6300
